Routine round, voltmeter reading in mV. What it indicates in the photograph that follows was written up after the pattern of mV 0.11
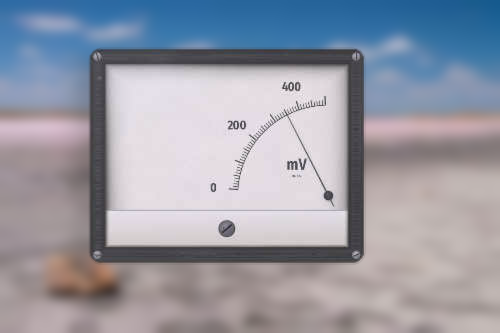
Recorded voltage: mV 350
